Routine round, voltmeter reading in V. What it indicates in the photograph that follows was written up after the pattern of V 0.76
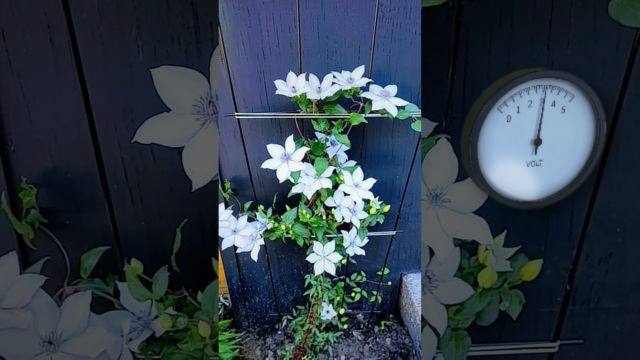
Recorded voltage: V 3
